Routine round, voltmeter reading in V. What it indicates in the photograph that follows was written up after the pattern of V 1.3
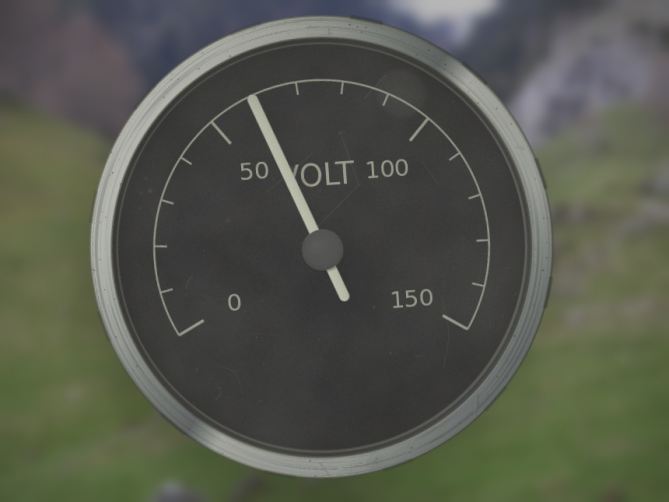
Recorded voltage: V 60
